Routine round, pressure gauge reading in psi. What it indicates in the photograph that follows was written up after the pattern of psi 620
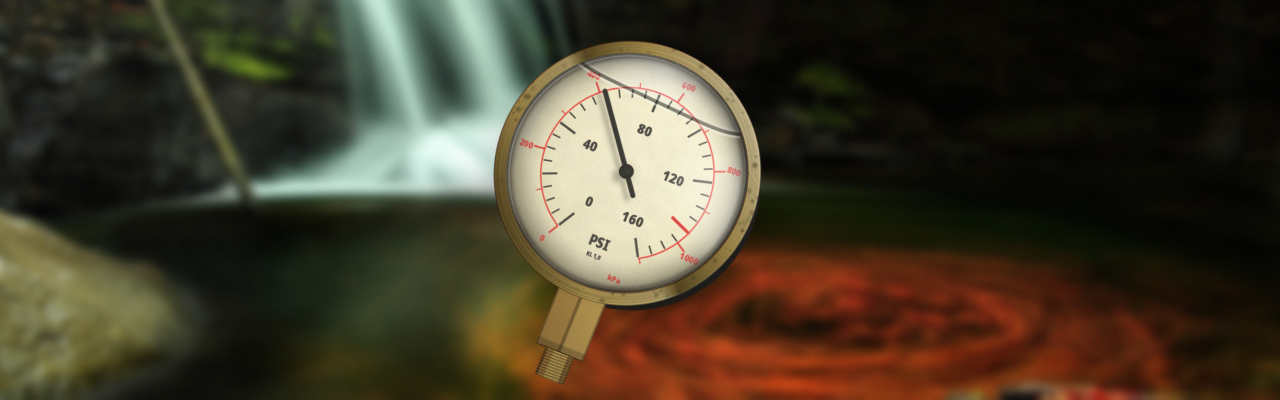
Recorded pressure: psi 60
